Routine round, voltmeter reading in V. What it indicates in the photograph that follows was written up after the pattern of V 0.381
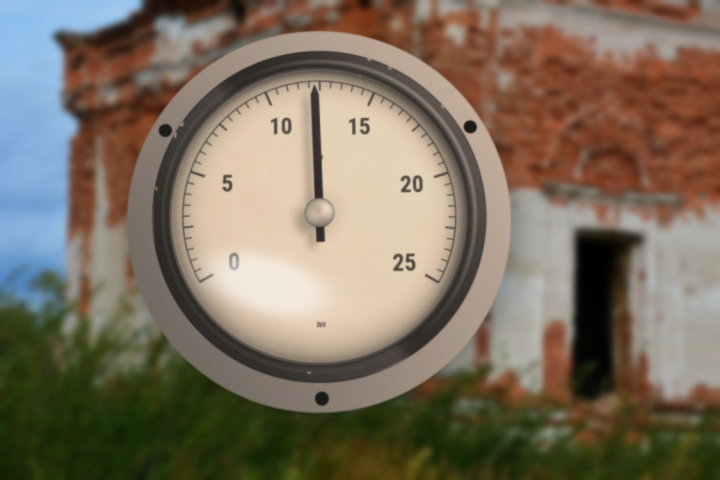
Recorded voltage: V 12.25
